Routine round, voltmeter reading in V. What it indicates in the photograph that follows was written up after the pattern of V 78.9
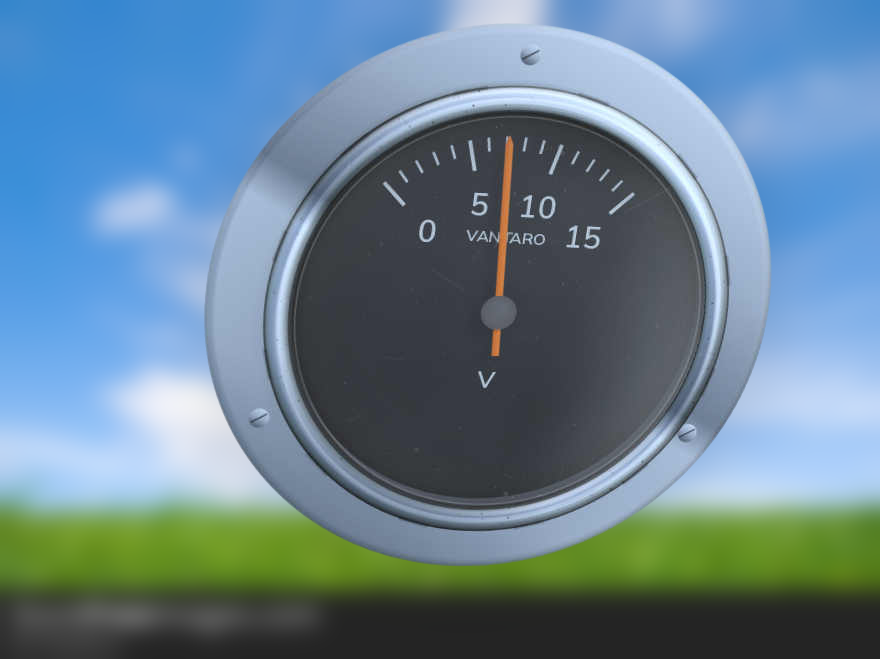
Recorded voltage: V 7
